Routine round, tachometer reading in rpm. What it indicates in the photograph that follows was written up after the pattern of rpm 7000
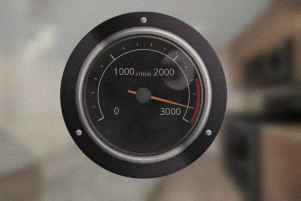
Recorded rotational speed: rpm 2800
